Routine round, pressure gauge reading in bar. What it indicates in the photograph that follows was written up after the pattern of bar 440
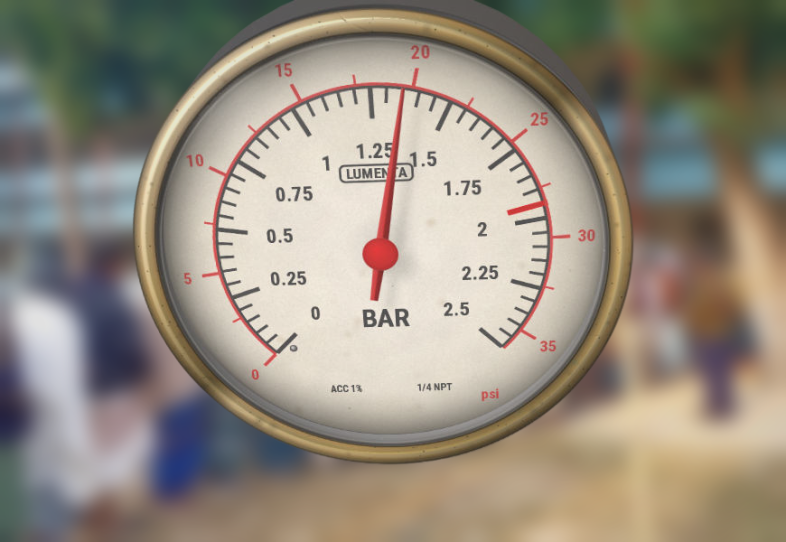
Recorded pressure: bar 1.35
